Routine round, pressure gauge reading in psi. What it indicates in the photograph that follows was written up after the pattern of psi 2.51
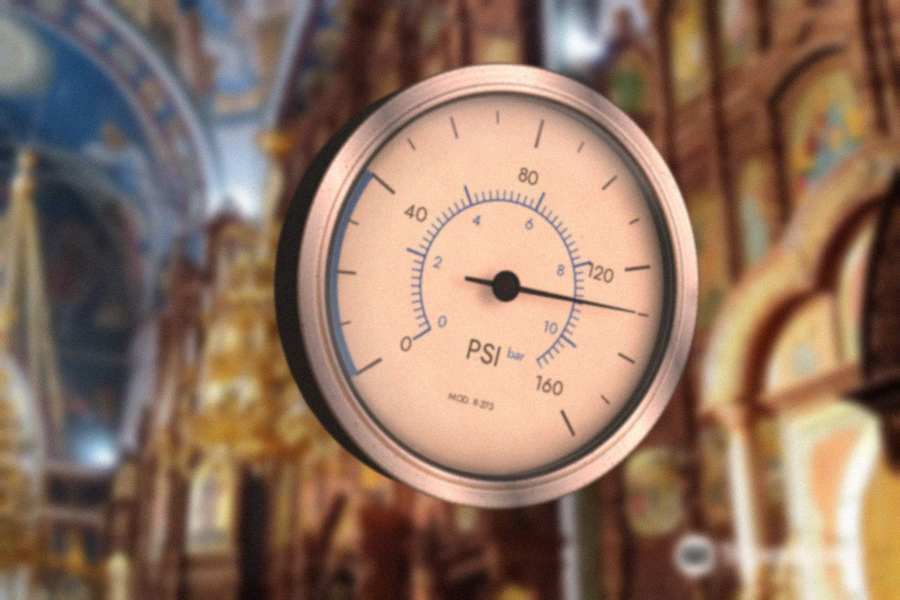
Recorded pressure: psi 130
